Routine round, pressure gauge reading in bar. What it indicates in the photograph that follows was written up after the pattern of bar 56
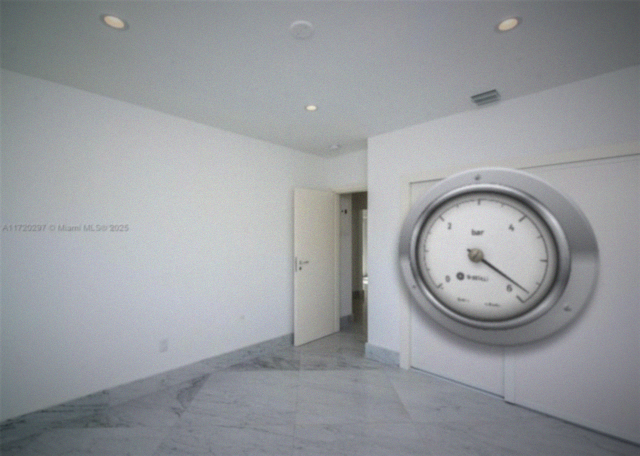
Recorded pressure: bar 5.75
